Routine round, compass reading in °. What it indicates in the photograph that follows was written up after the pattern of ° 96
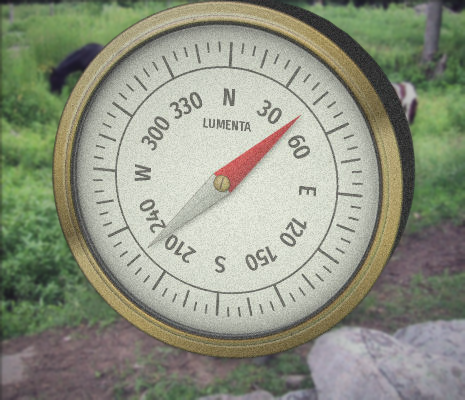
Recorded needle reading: ° 45
